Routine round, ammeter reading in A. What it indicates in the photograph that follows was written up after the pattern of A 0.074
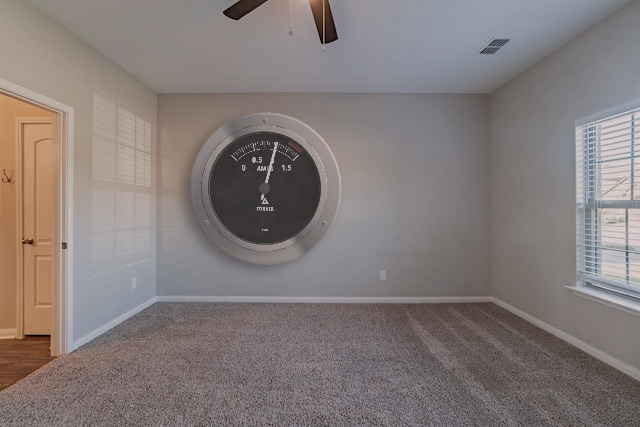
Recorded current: A 1
